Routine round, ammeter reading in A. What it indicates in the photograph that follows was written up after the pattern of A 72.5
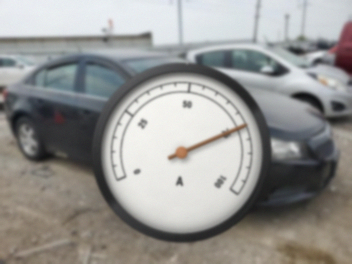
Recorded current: A 75
